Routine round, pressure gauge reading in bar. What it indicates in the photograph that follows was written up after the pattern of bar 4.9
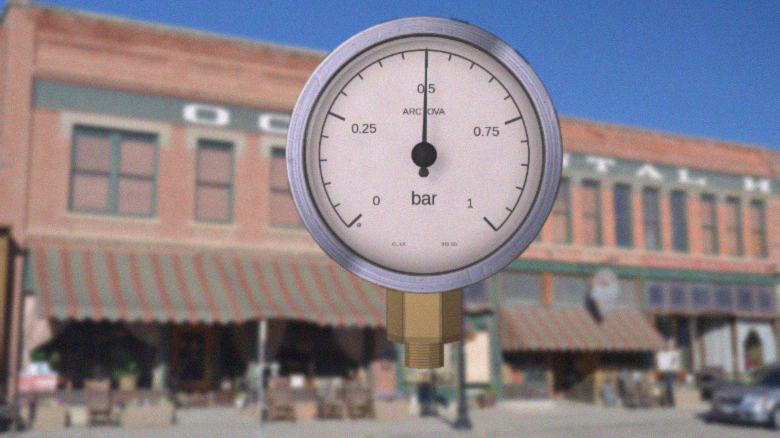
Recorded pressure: bar 0.5
